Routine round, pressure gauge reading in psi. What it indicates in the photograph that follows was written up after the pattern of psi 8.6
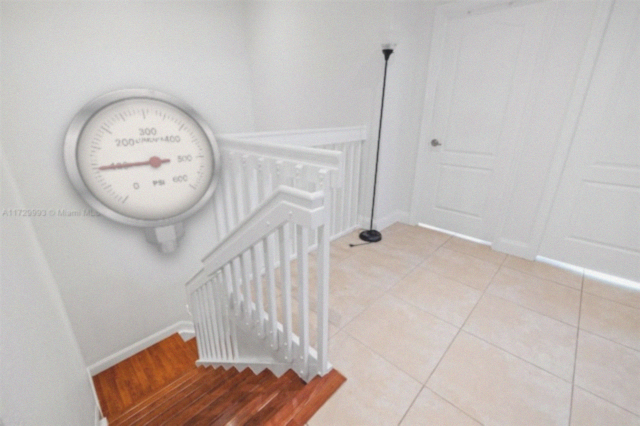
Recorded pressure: psi 100
